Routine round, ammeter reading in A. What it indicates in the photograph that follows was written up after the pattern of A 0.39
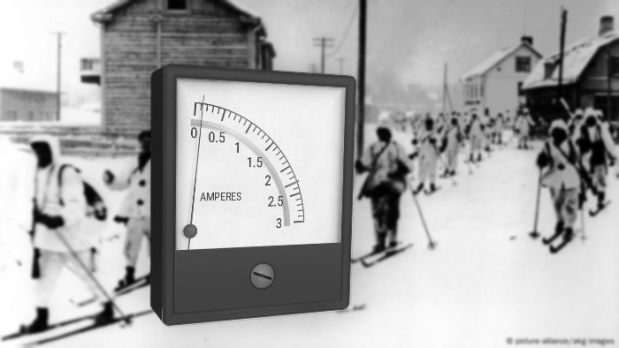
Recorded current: A 0.1
